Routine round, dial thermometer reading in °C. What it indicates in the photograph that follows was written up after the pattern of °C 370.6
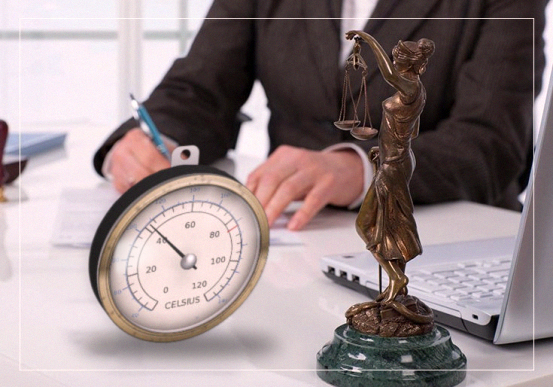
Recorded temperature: °C 42
